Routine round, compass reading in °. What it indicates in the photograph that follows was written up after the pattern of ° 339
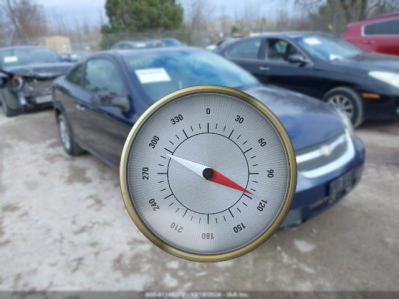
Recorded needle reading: ° 115
